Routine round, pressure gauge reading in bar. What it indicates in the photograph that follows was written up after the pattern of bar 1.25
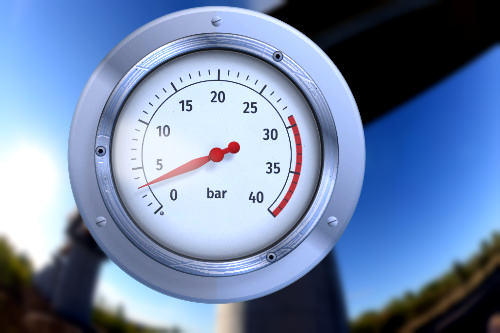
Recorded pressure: bar 3
